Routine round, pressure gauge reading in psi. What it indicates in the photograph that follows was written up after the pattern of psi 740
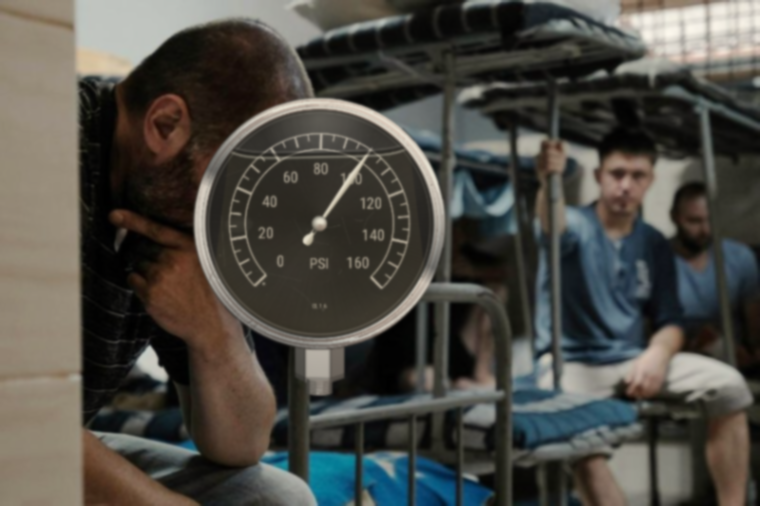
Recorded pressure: psi 100
